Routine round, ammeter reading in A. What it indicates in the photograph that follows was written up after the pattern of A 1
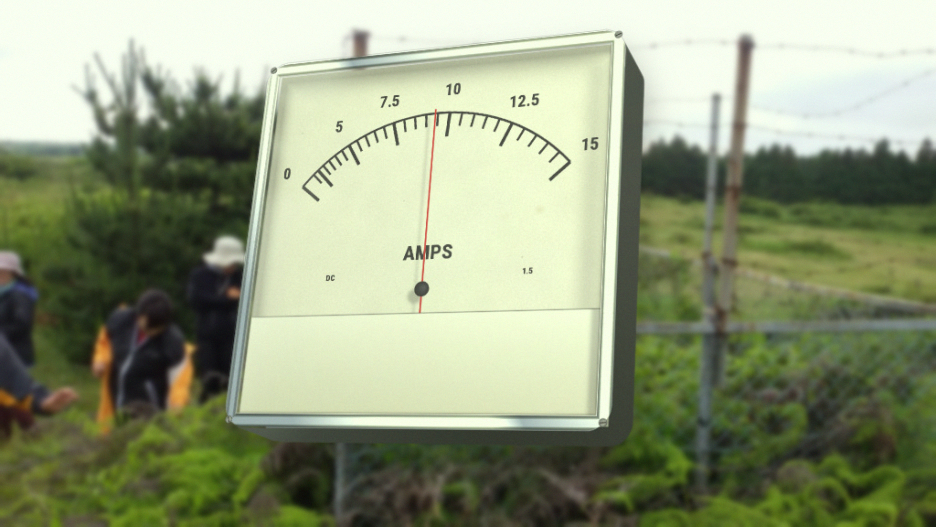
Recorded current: A 9.5
